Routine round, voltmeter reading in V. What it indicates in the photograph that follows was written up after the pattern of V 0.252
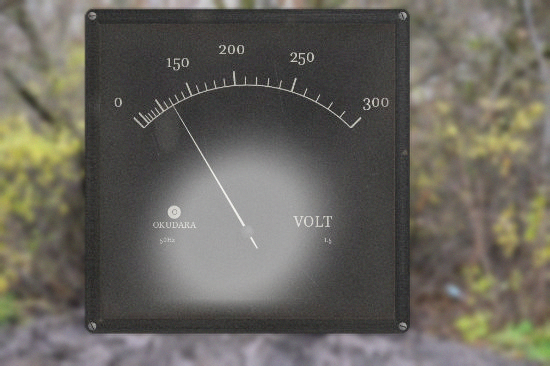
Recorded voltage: V 120
